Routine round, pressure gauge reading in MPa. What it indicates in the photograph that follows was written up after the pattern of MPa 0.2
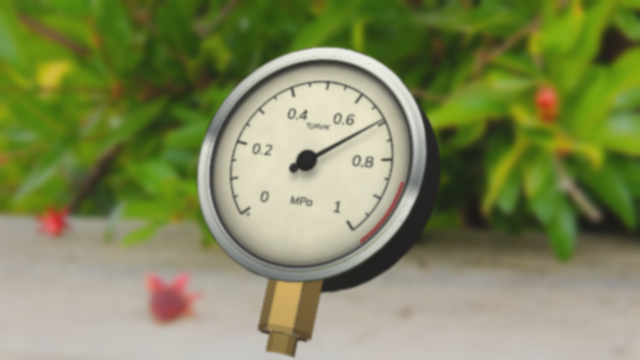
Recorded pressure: MPa 0.7
